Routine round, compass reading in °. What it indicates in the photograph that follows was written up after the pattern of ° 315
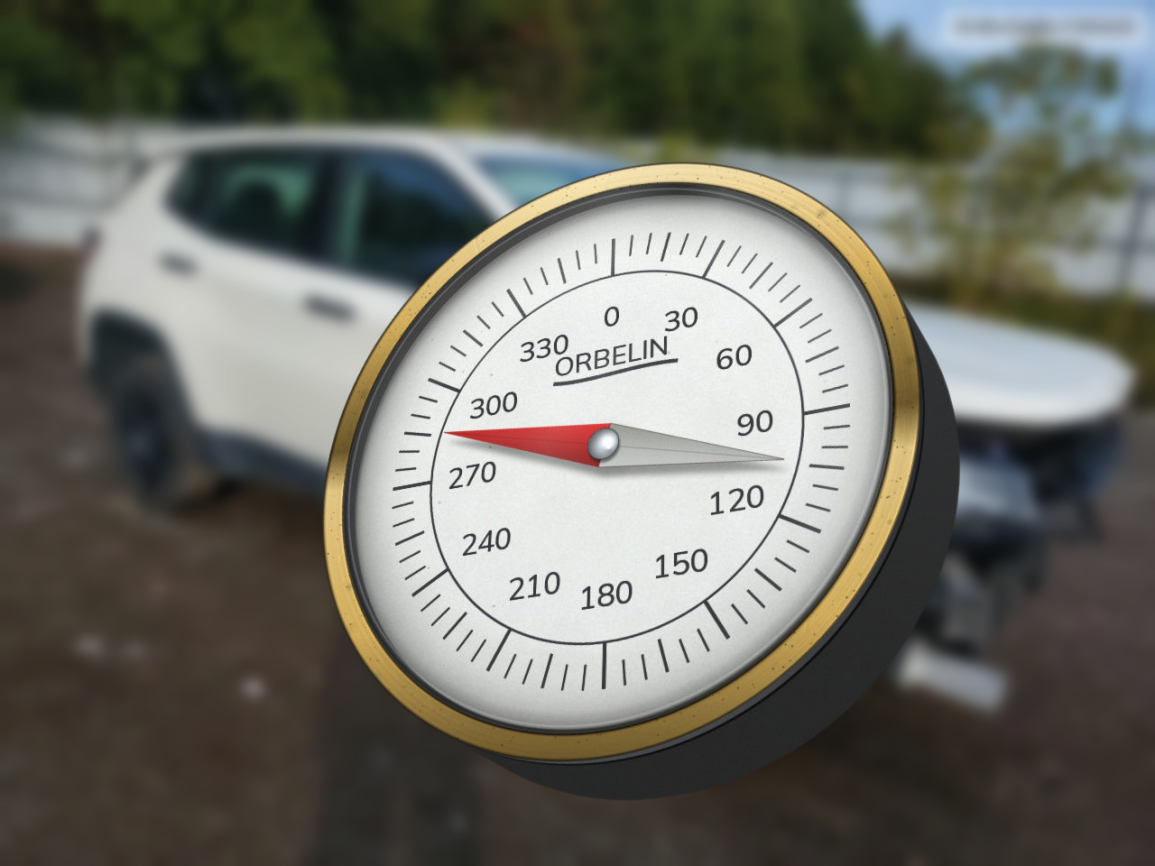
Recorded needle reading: ° 285
